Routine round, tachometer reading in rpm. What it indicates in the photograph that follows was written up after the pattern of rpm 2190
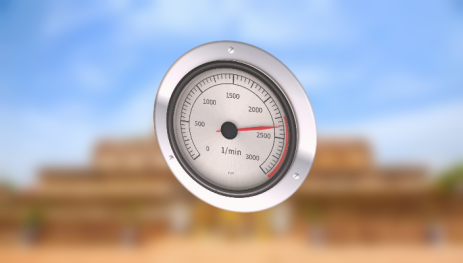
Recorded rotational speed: rpm 2350
